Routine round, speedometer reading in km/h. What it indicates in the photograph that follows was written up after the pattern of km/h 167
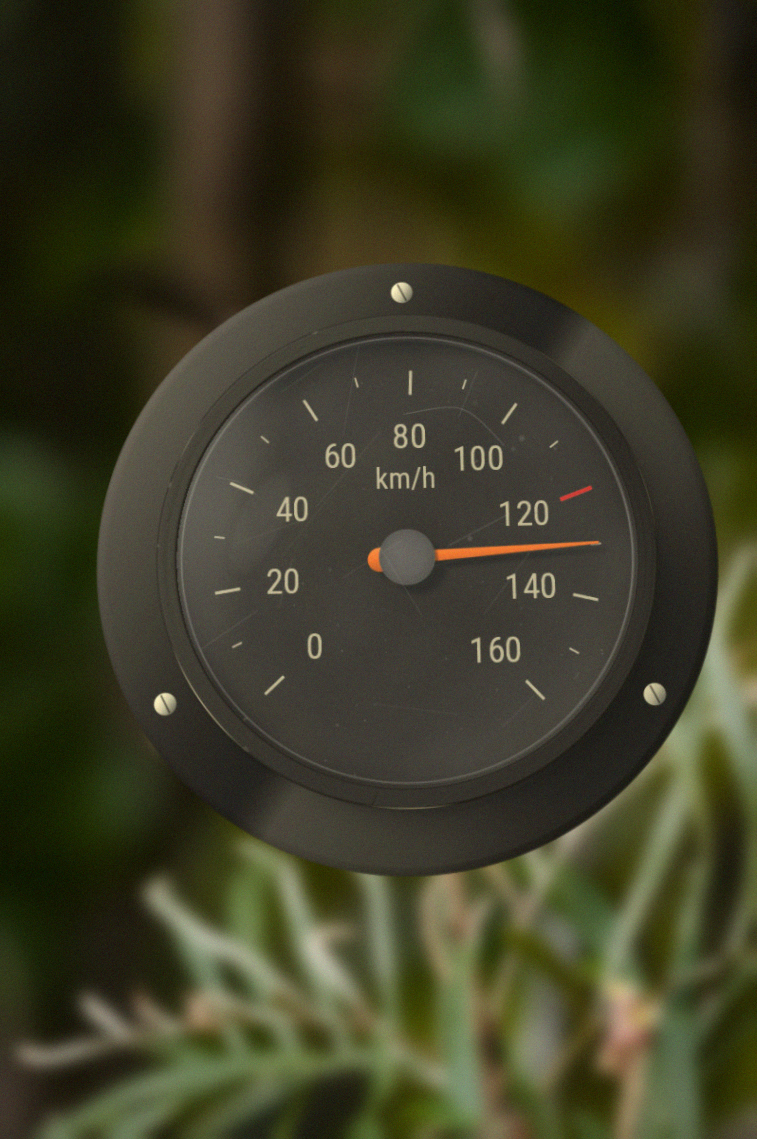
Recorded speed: km/h 130
